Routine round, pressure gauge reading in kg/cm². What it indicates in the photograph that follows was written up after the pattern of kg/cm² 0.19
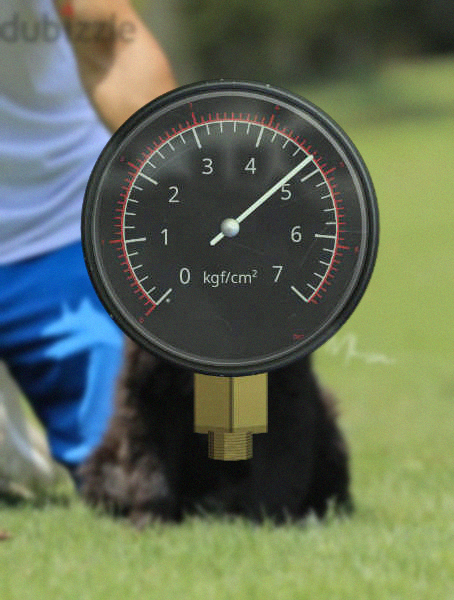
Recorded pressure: kg/cm² 4.8
